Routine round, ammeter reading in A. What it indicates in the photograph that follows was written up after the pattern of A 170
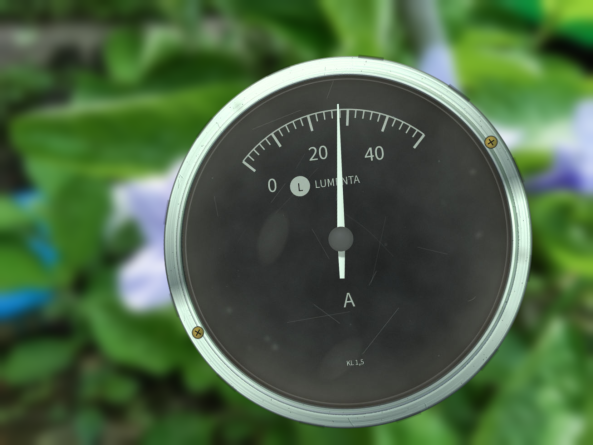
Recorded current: A 28
